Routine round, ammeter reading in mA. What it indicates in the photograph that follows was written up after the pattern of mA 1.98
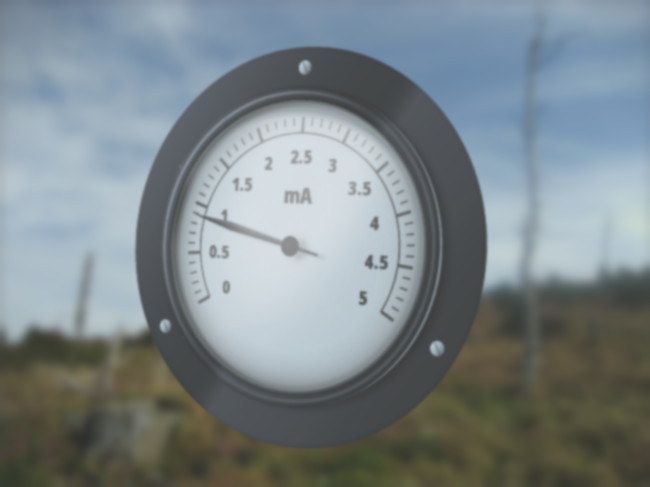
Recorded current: mA 0.9
